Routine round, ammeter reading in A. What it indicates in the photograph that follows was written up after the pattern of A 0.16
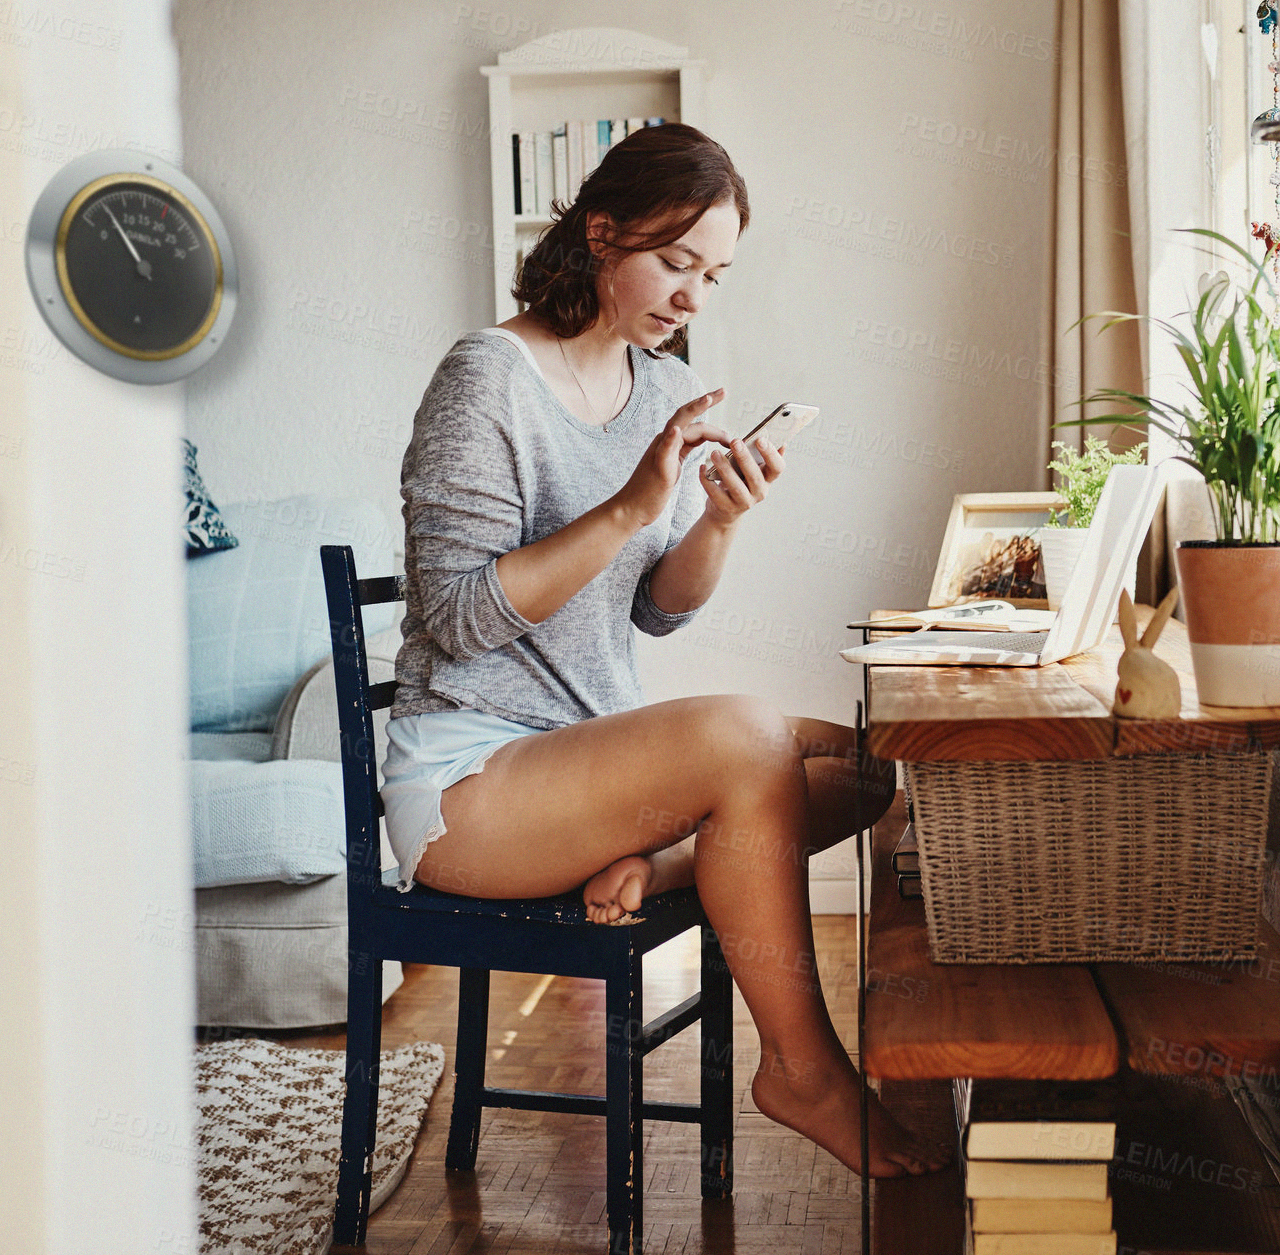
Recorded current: A 5
